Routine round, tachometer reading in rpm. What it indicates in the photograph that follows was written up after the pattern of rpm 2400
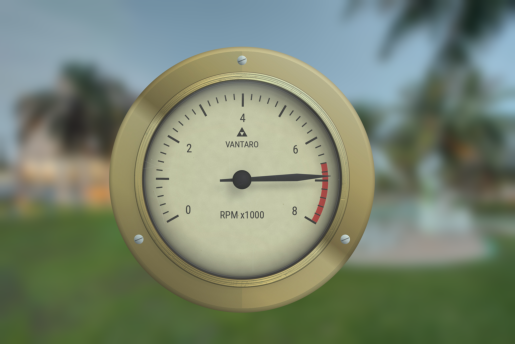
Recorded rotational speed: rpm 6900
